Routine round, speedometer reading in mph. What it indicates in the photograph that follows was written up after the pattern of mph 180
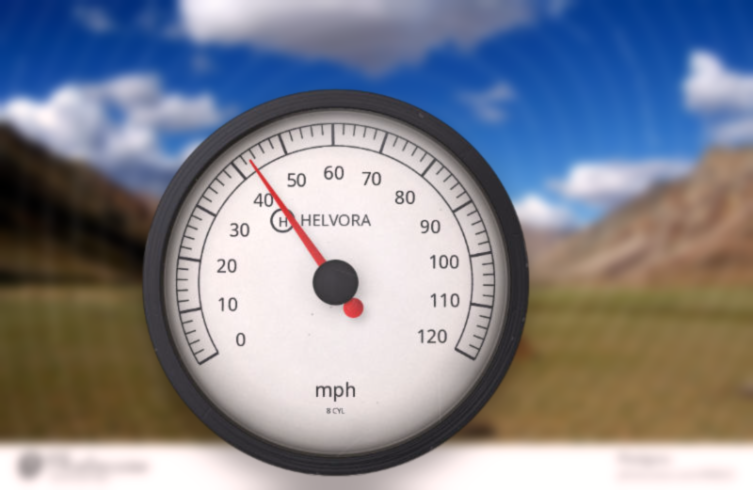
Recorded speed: mph 43
